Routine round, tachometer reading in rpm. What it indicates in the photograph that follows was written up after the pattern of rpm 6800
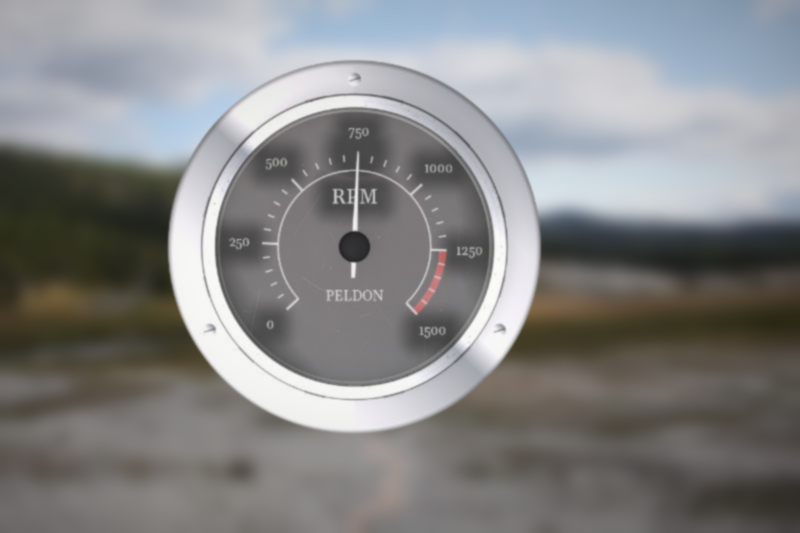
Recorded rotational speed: rpm 750
